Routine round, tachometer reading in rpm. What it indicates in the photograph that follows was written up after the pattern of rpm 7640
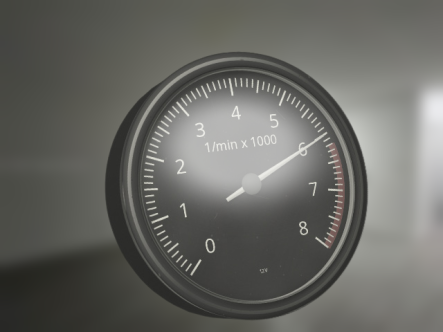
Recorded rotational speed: rpm 6000
